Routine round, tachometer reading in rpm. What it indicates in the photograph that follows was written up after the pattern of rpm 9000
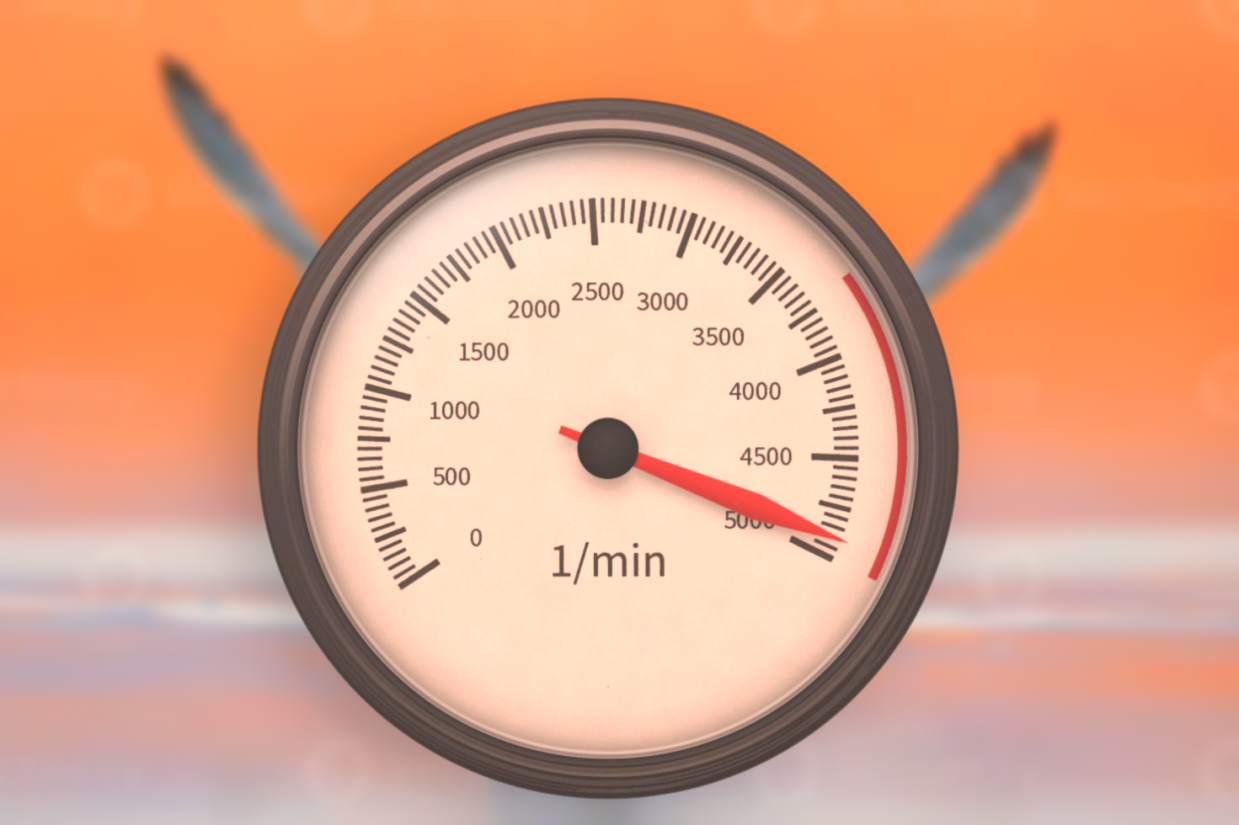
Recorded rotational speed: rpm 4900
